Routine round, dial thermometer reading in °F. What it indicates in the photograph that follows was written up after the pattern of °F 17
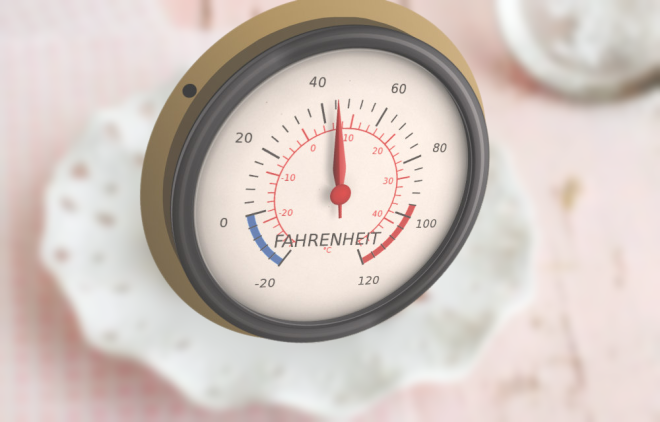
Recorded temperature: °F 44
